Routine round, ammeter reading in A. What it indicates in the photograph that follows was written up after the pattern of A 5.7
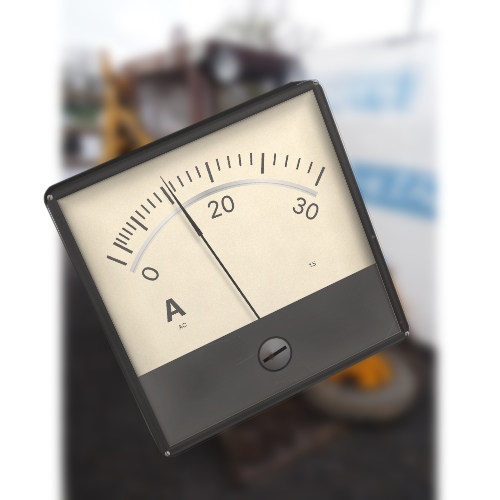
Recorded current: A 15.5
